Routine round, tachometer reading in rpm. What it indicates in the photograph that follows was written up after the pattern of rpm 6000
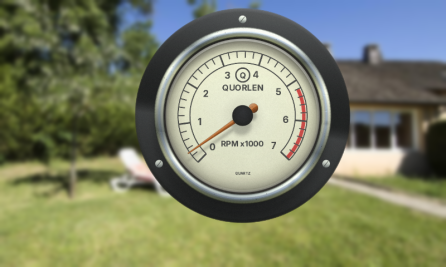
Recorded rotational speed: rpm 300
